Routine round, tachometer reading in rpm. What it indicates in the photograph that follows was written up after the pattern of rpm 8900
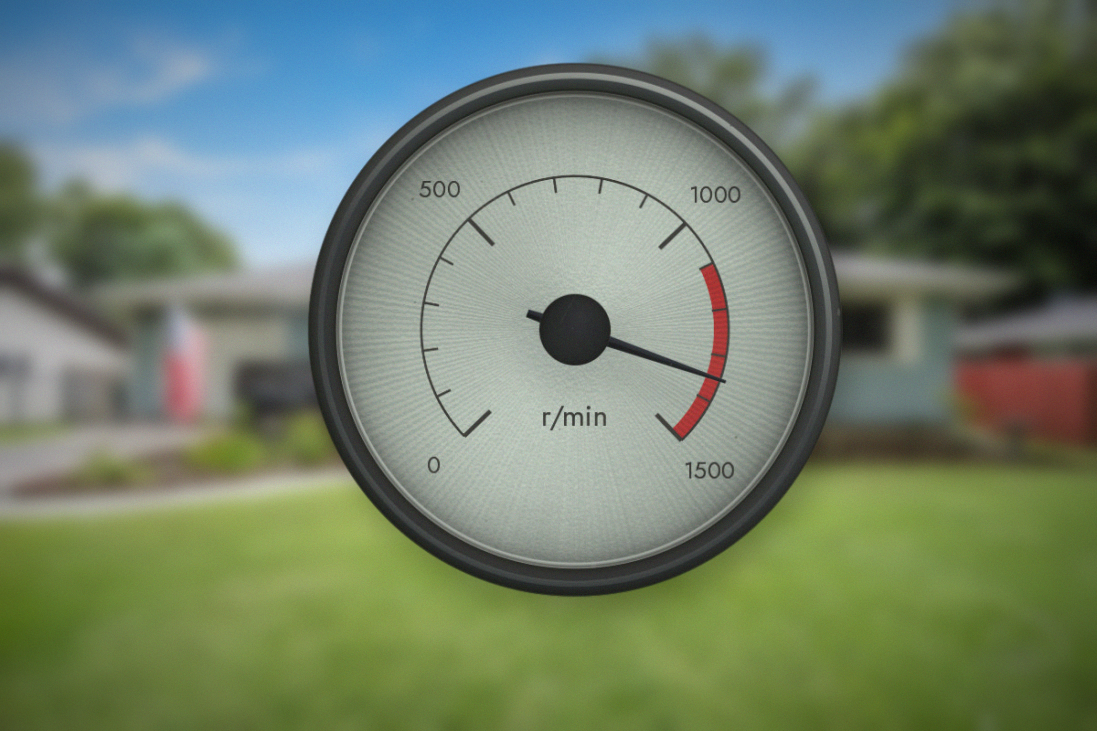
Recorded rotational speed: rpm 1350
